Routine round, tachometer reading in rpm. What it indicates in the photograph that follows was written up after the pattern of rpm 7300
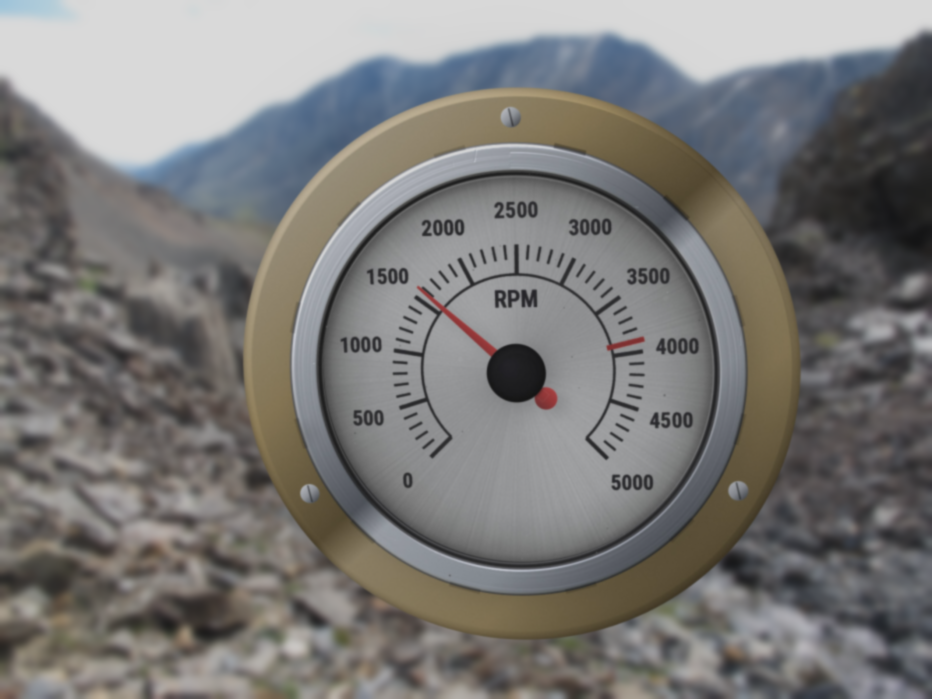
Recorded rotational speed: rpm 1600
